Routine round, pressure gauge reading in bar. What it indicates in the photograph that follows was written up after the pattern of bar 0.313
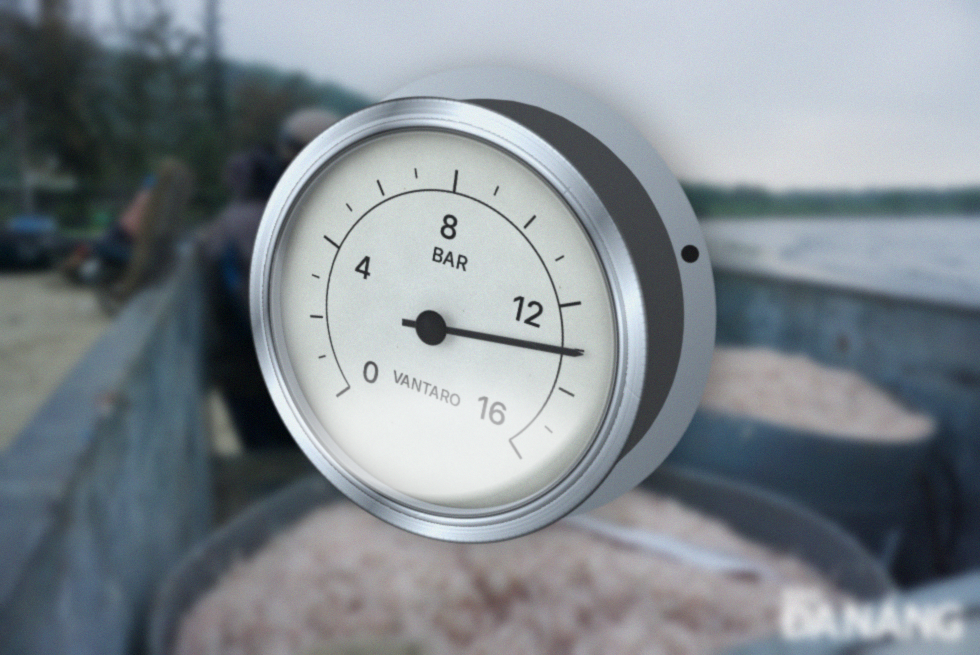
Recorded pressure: bar 13
